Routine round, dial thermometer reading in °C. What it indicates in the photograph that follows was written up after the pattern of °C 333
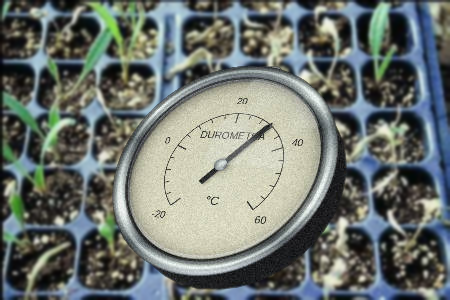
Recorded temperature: °C 32
